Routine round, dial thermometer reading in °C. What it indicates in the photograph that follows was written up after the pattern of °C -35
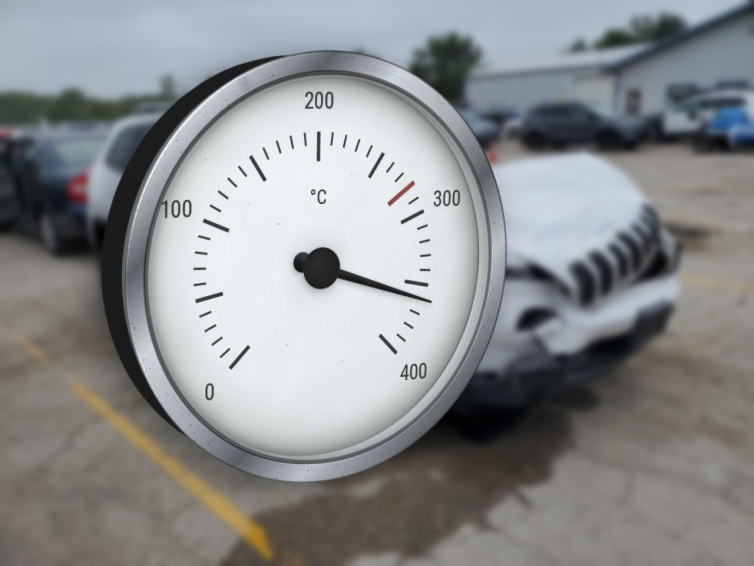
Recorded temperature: °C 360
